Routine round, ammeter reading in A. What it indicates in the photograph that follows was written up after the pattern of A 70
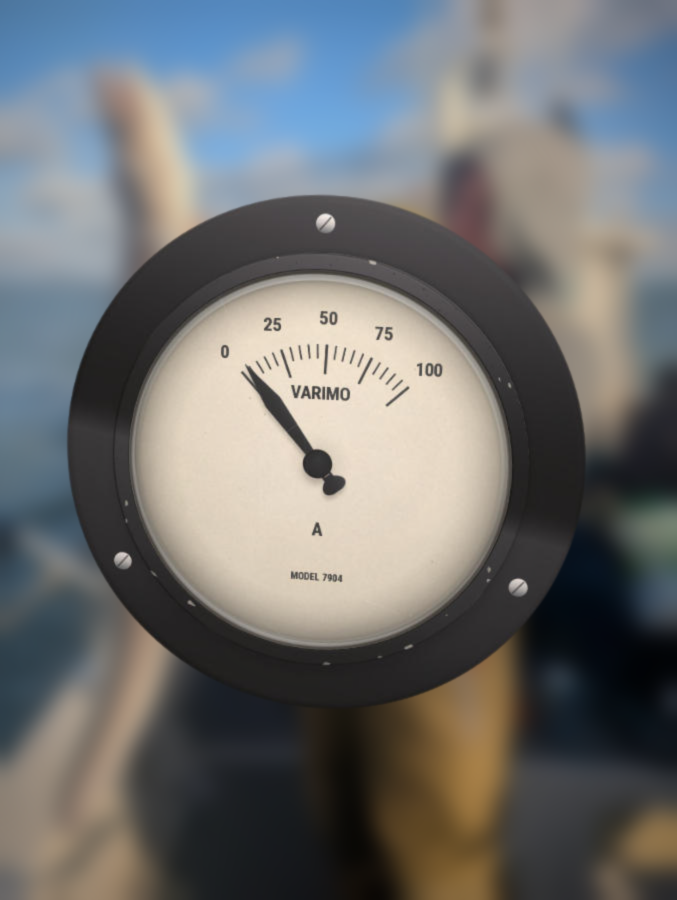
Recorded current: A 5
